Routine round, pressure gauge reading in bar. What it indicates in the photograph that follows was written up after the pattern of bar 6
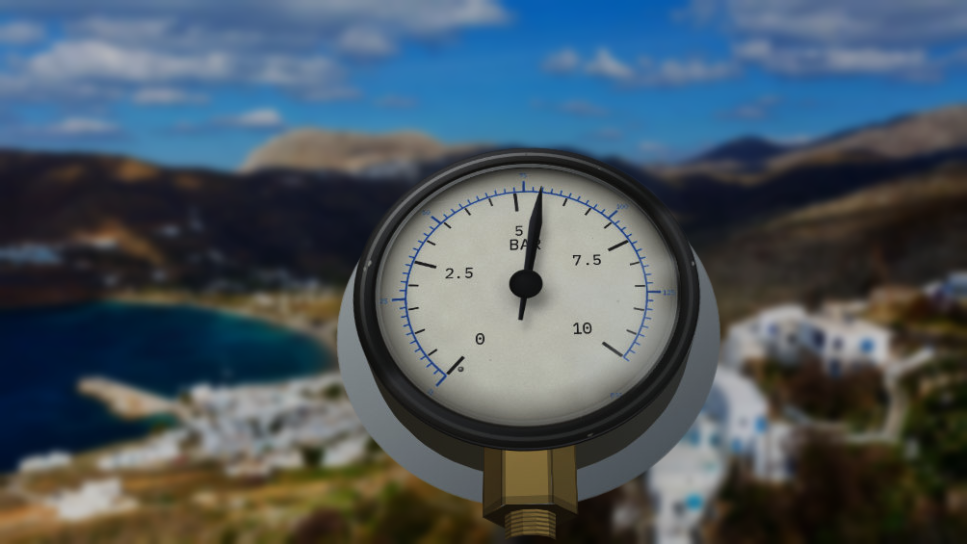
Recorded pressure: bar 5.5
